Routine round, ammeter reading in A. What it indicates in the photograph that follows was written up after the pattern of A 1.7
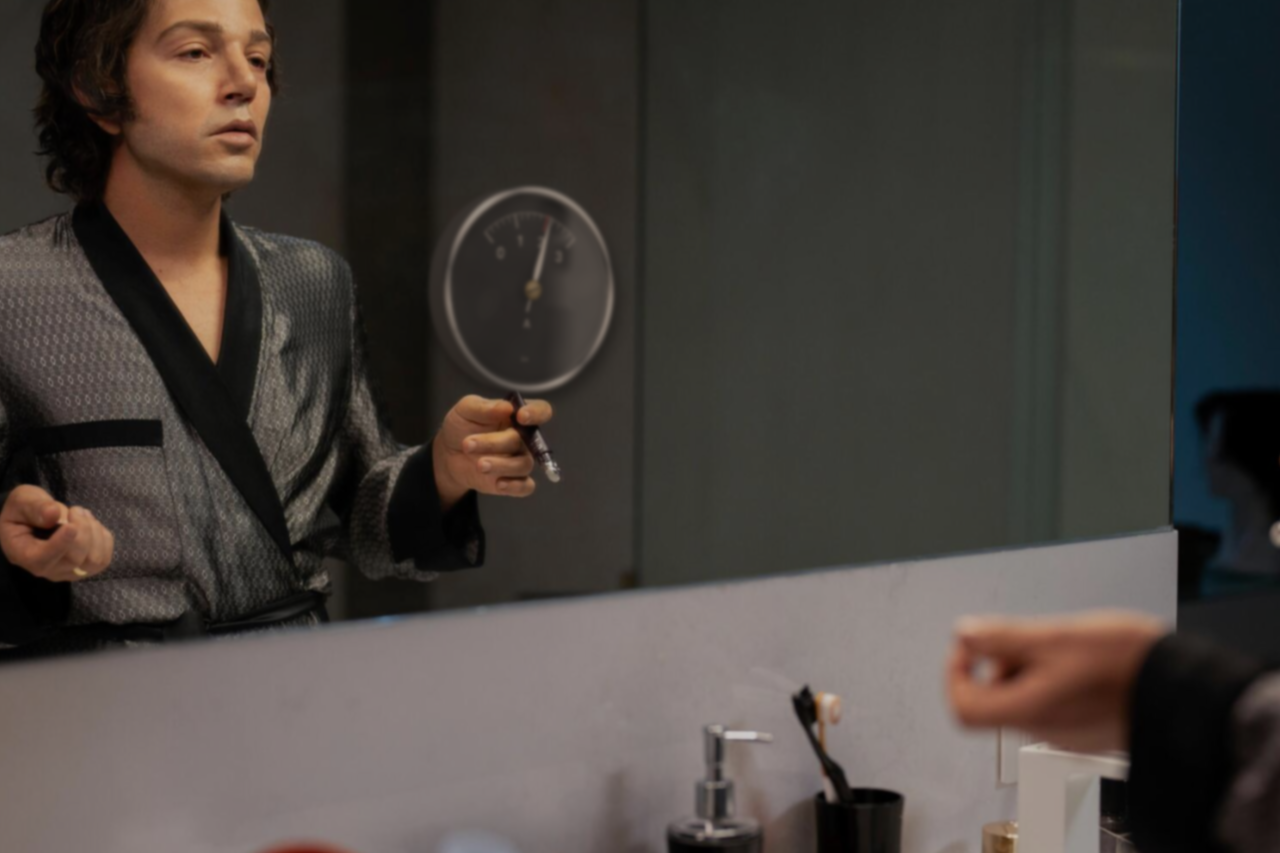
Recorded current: A 2
